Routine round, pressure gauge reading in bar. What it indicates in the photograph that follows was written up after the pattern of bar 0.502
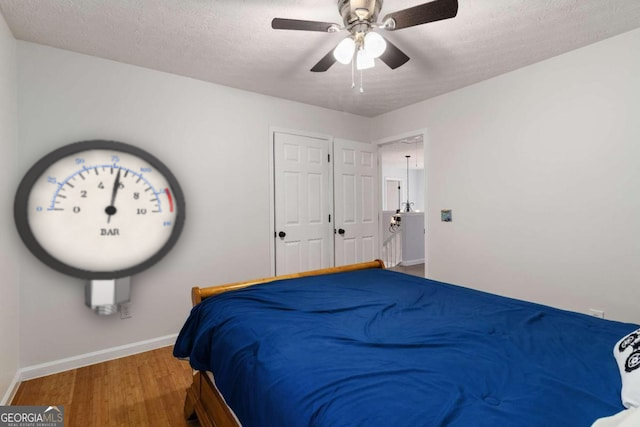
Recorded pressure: bar 5.5
